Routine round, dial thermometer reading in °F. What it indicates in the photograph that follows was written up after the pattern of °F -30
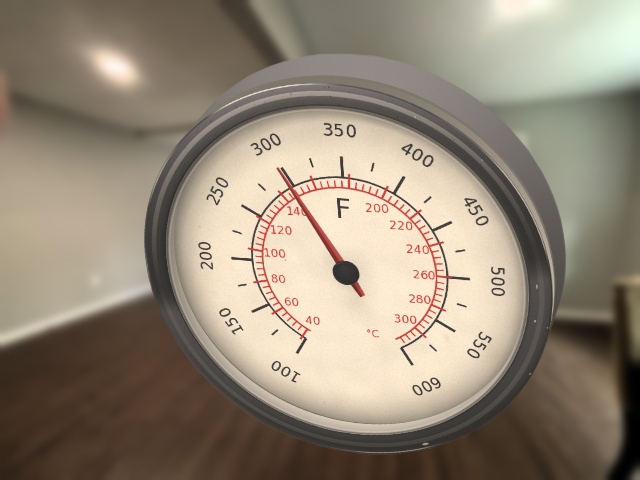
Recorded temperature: °F 300
